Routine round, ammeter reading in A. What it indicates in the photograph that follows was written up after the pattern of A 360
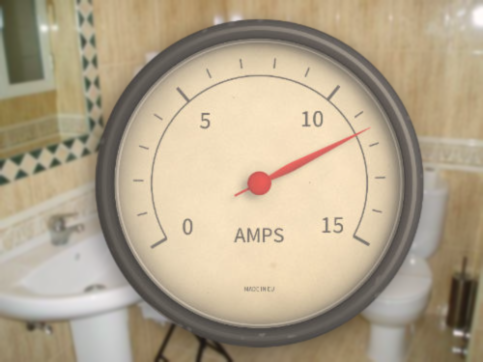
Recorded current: A 11.5
